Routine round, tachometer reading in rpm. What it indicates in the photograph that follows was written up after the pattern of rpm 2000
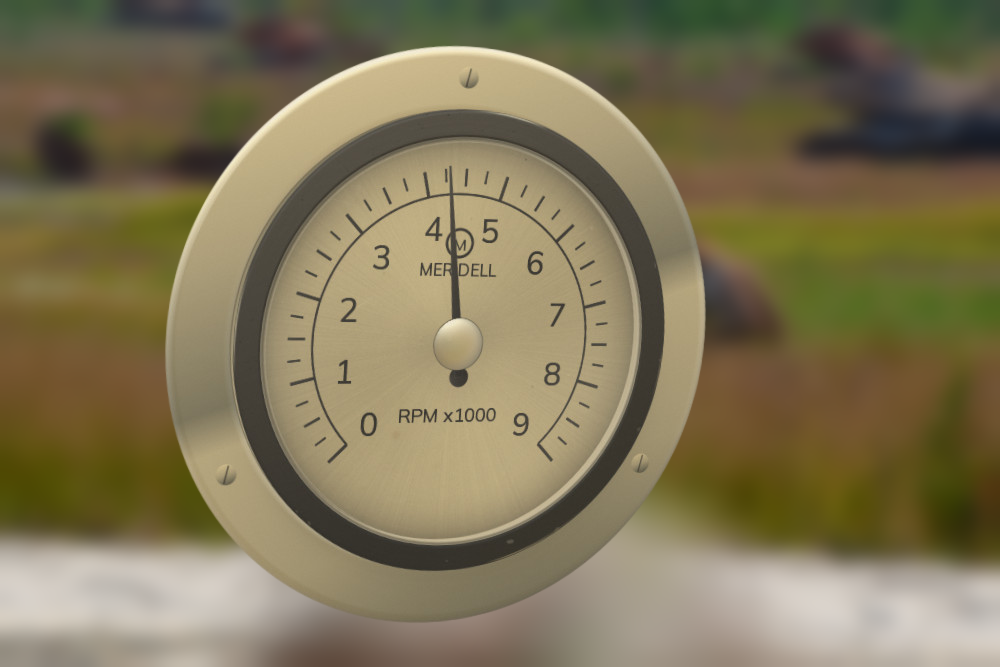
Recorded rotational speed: rpm 4250
